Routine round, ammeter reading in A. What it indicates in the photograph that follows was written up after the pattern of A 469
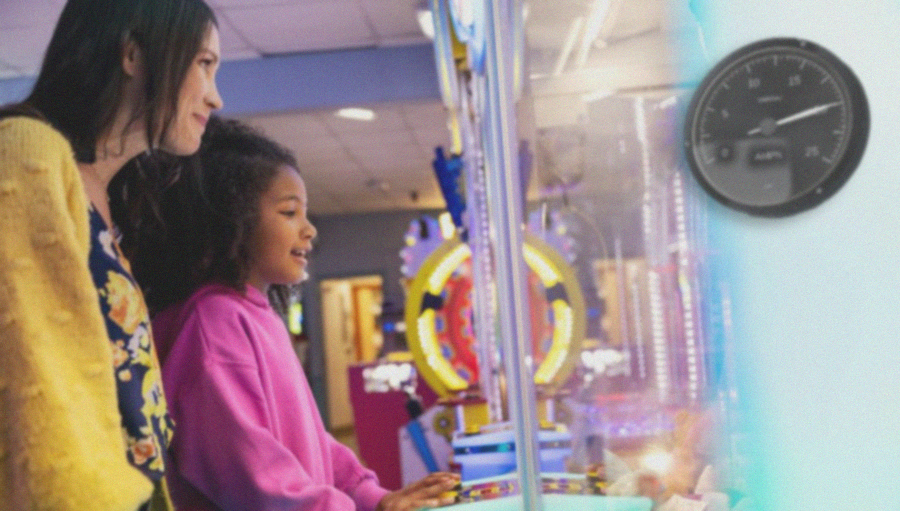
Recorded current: A 20
